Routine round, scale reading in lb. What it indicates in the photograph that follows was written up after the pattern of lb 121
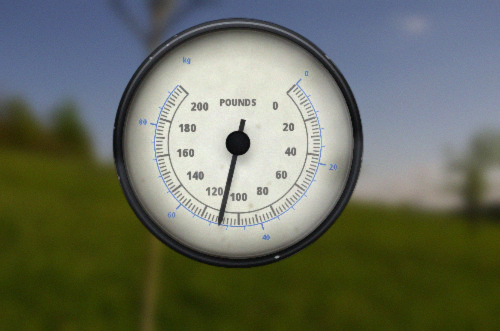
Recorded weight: lb 110
